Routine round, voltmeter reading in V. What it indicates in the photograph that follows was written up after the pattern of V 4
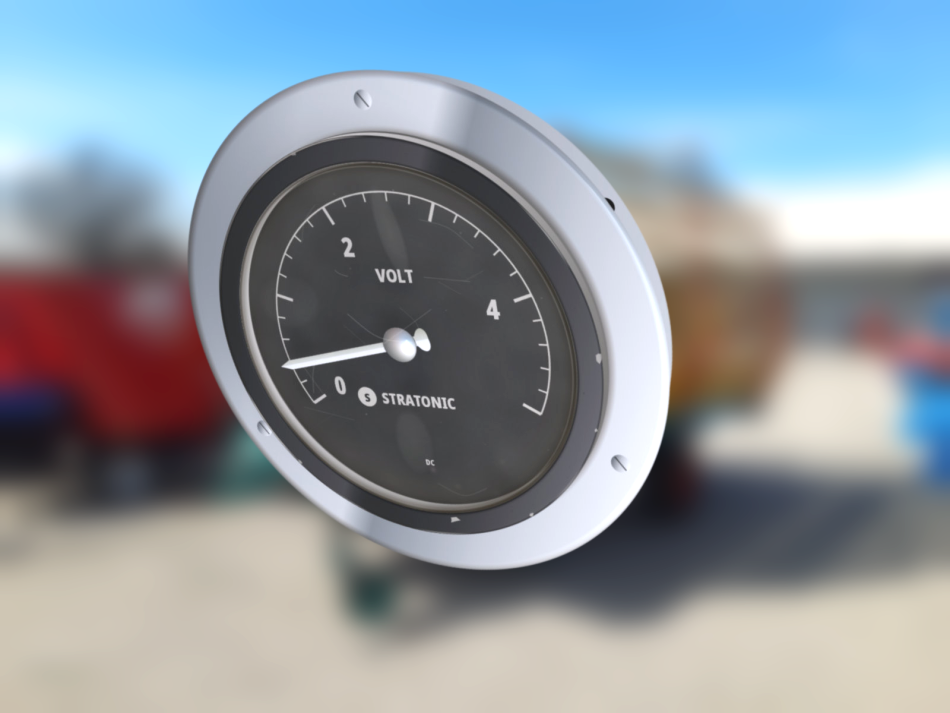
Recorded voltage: V 0.4
